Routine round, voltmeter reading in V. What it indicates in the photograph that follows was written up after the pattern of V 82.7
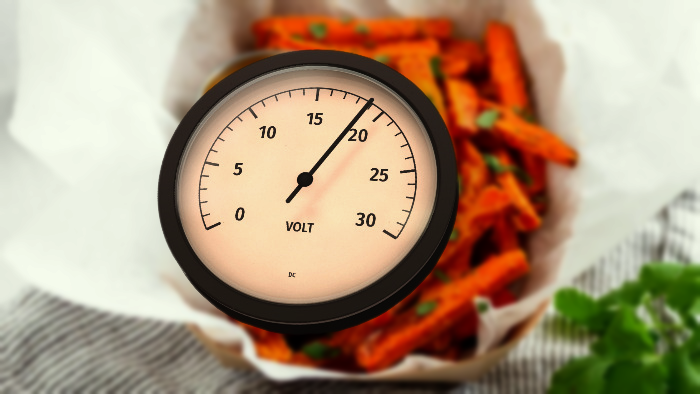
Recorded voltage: V 19
